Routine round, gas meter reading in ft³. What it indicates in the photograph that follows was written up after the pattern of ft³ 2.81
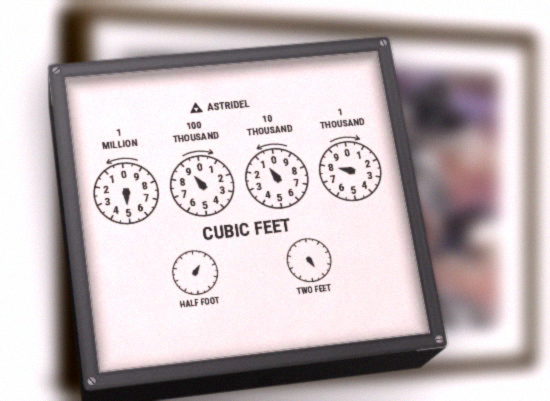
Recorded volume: ft³ 490800
